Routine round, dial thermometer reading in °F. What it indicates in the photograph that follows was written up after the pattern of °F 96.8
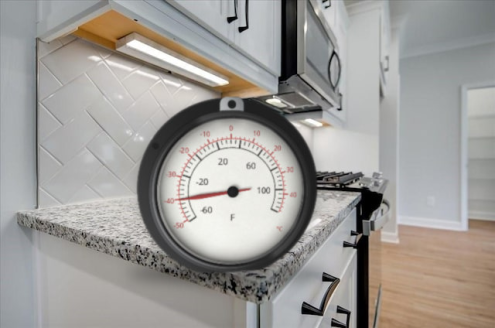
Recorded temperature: °F -40
